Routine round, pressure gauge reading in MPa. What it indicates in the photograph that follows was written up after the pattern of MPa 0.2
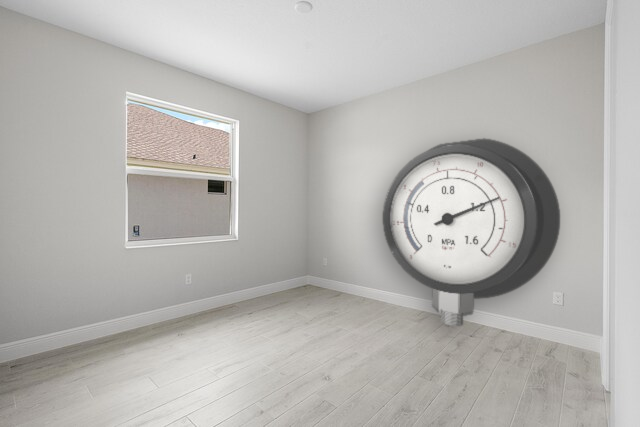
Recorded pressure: MPa 1.2
